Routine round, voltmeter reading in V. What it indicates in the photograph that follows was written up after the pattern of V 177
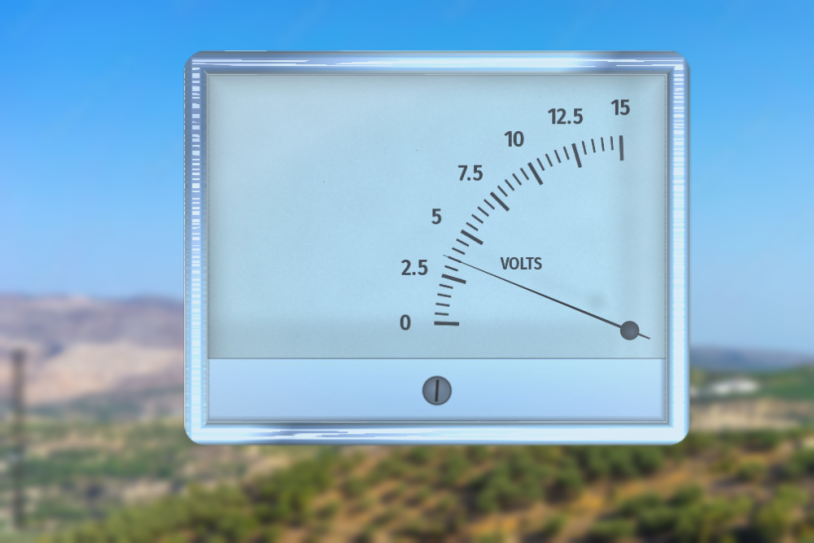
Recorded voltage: V 3.5
